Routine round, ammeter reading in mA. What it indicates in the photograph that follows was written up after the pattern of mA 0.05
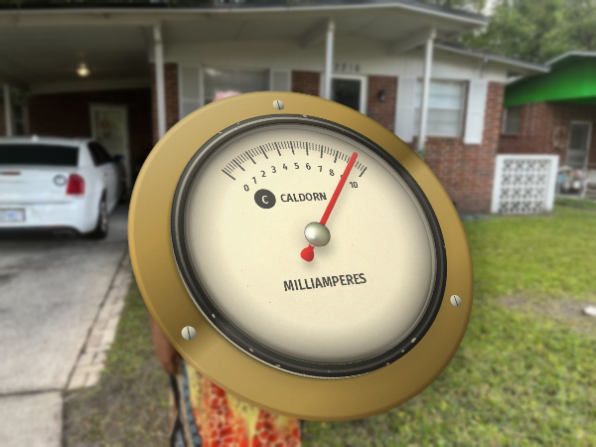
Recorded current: mA 9
